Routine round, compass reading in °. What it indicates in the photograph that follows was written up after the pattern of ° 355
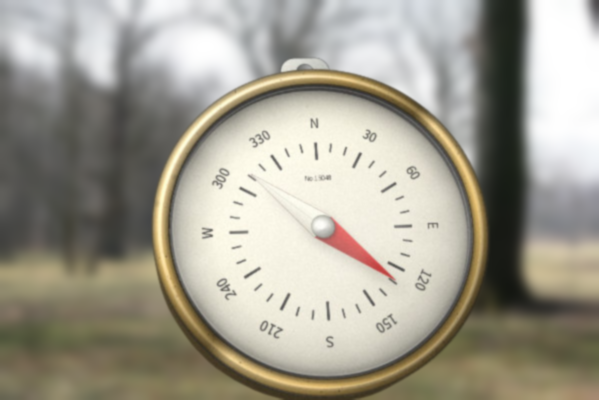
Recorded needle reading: ° 130
